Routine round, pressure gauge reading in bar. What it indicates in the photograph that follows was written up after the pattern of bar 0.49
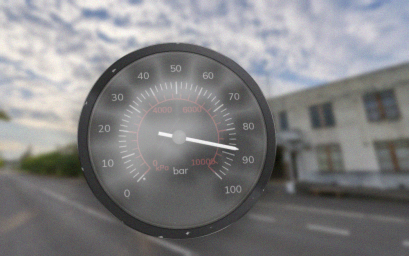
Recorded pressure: bar 88
